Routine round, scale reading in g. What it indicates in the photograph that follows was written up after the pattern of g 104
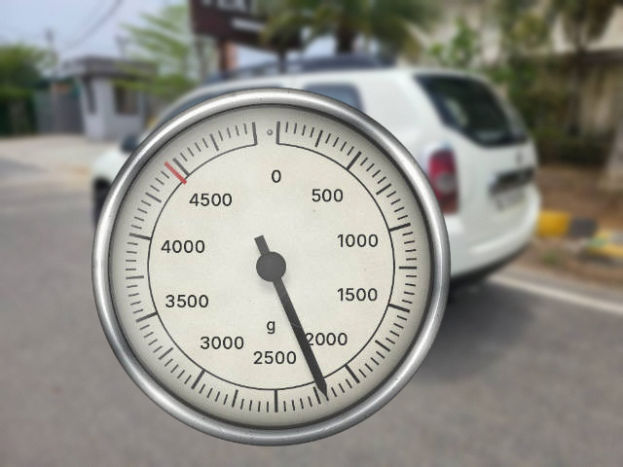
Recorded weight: g 2200
